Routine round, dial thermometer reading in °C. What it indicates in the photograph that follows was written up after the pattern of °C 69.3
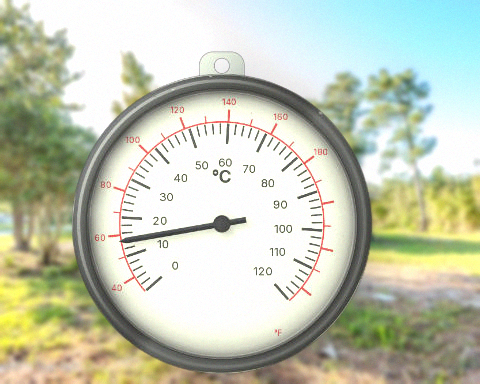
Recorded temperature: °C 14
